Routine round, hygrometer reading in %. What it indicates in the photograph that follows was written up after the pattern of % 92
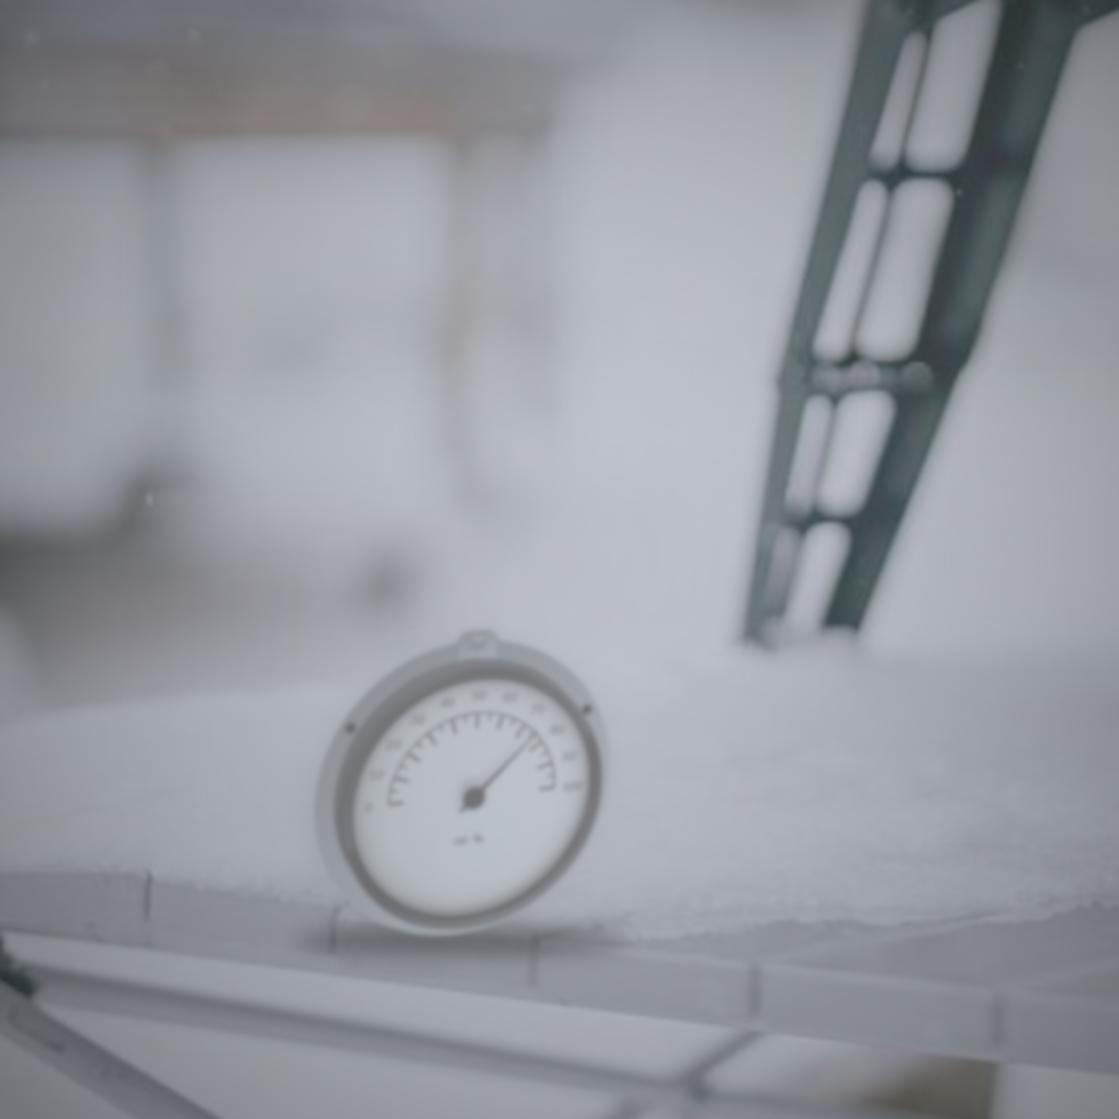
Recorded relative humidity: % 75
